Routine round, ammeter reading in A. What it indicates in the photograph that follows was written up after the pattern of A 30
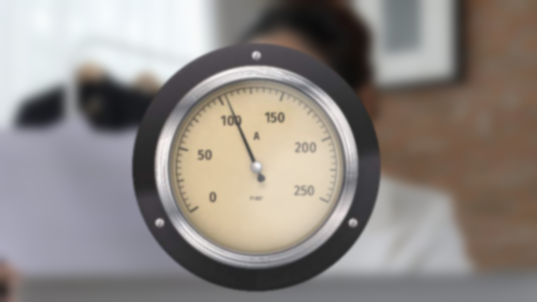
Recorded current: A 105
